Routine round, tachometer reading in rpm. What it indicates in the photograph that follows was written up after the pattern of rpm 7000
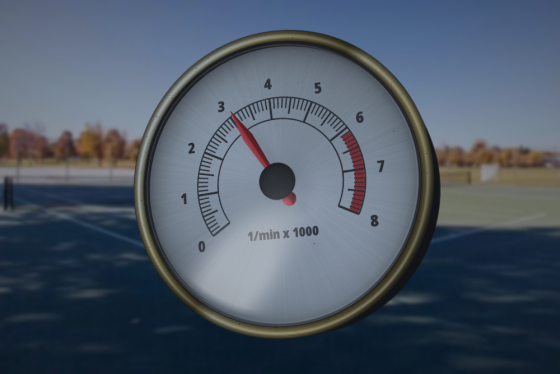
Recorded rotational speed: rpm 3100
